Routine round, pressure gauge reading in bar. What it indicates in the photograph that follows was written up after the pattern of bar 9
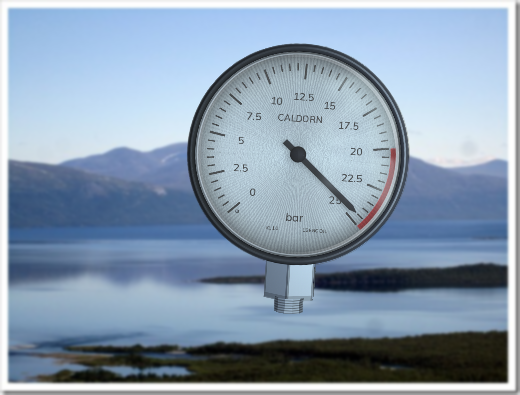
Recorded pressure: bar 24.5
